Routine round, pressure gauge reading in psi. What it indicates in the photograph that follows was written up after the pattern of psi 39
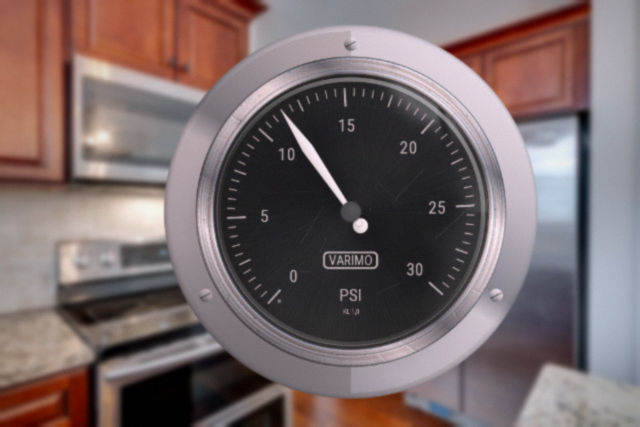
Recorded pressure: psi 11.5
